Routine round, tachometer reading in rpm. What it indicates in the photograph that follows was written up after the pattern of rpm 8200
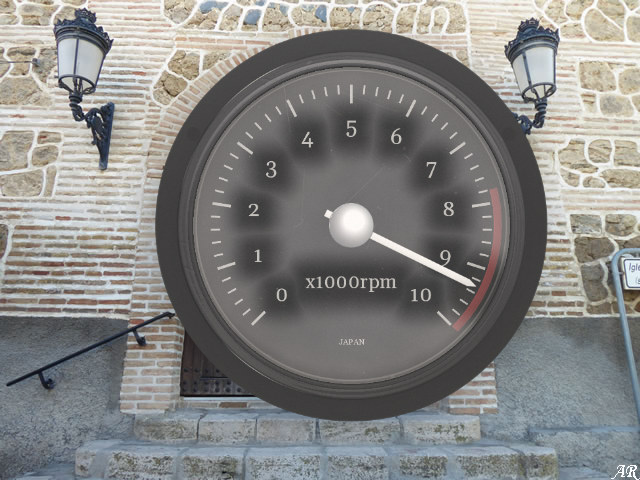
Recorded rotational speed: rpm 9300
